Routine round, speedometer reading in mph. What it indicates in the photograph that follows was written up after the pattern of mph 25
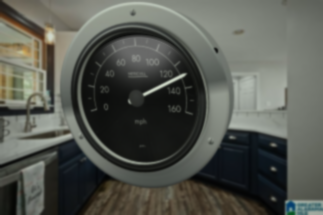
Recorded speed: mph 130
